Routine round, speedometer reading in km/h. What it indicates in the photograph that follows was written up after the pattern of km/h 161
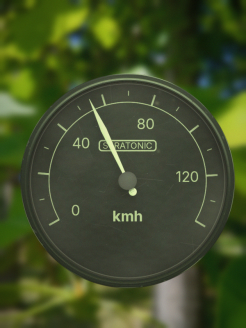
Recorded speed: km/h 55
